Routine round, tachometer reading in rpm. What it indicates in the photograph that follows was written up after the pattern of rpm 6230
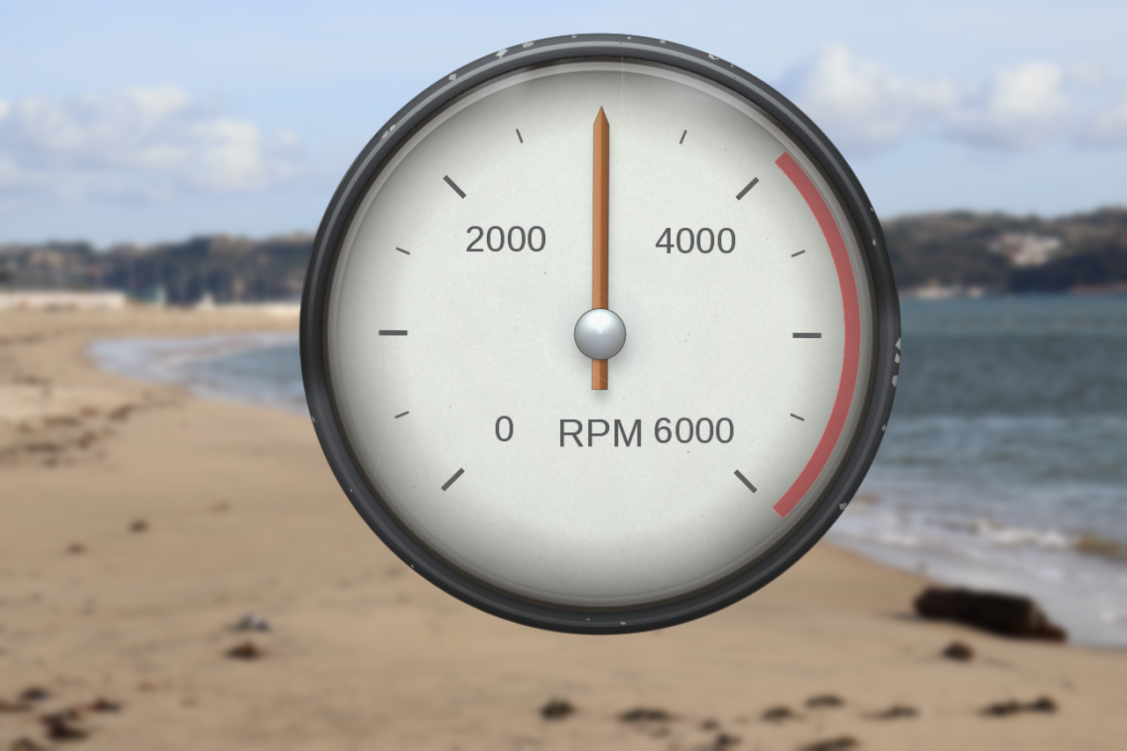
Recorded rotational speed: rpm 3000
